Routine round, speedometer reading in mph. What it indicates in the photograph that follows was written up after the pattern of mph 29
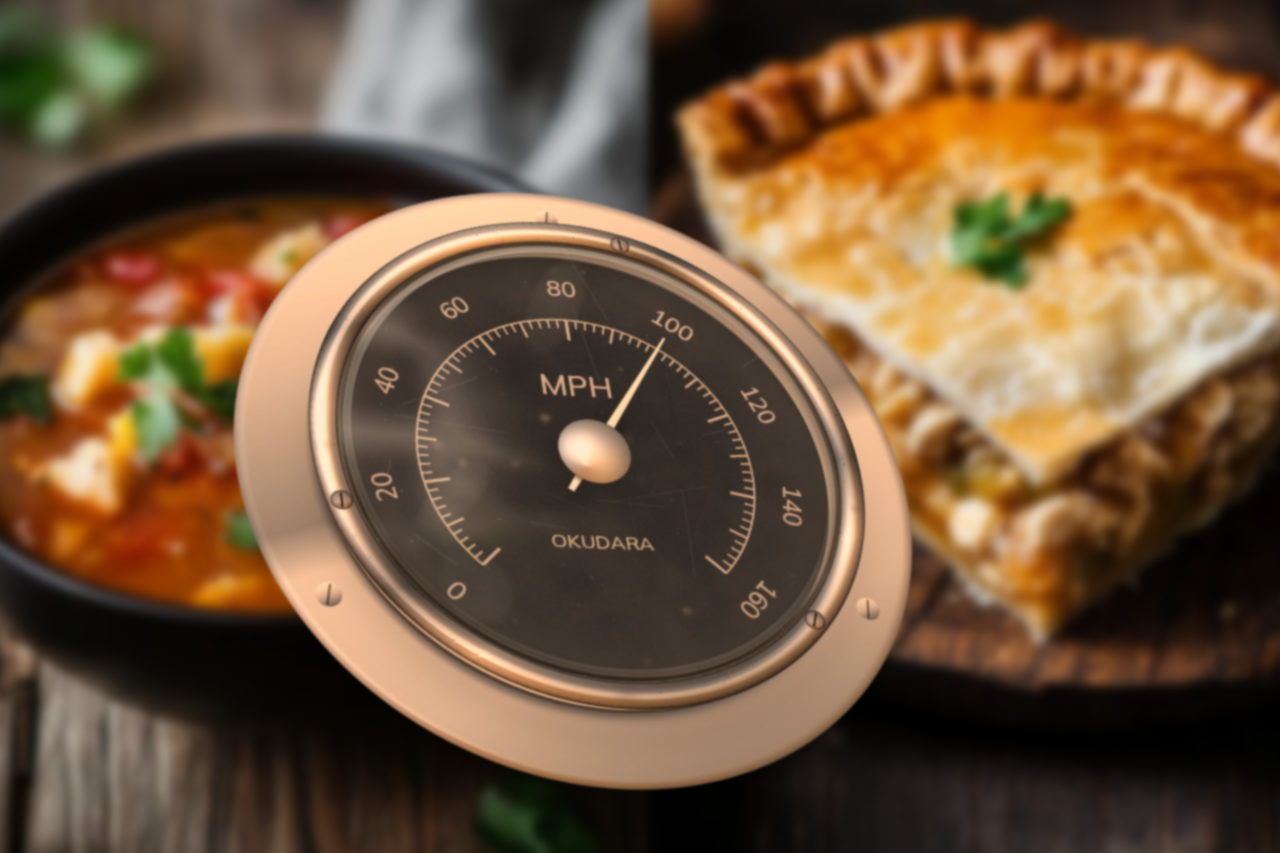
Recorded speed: mph 100
